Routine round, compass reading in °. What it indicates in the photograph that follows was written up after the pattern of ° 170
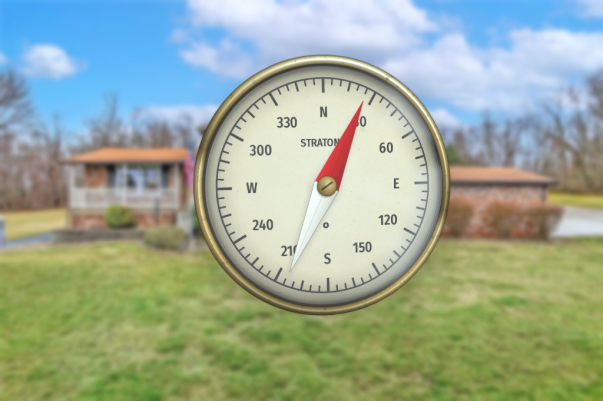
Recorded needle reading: ° 25
